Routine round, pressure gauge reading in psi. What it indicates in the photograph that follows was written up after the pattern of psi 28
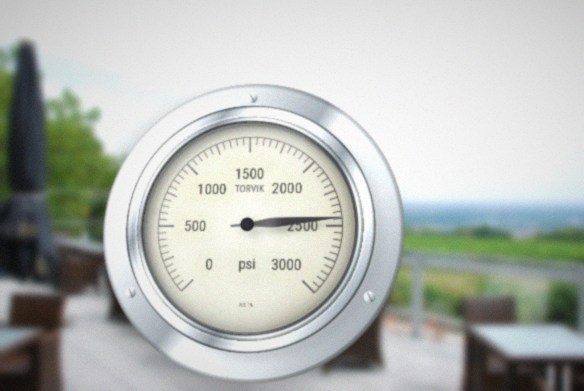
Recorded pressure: psi 2450
